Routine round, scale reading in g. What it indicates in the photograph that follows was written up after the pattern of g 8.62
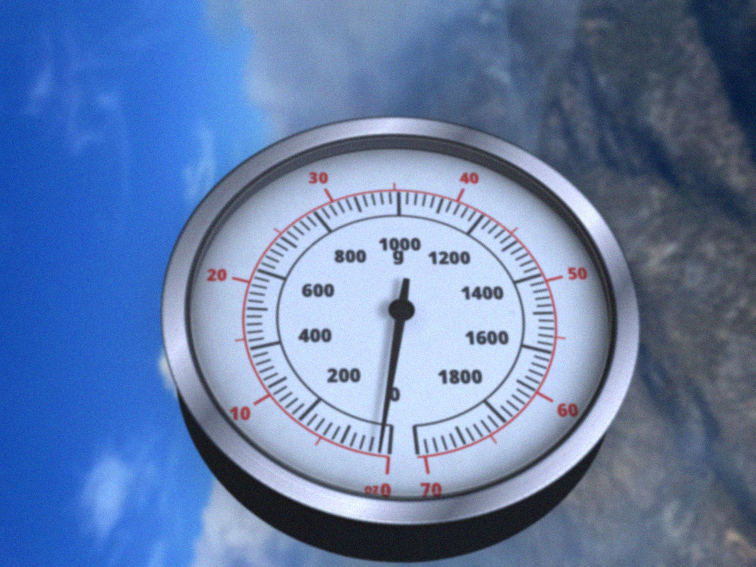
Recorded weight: g 20
